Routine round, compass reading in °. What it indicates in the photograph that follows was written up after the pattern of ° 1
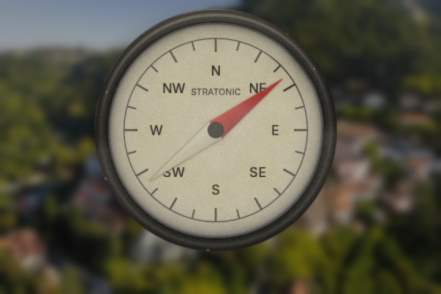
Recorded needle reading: ° 52.5
